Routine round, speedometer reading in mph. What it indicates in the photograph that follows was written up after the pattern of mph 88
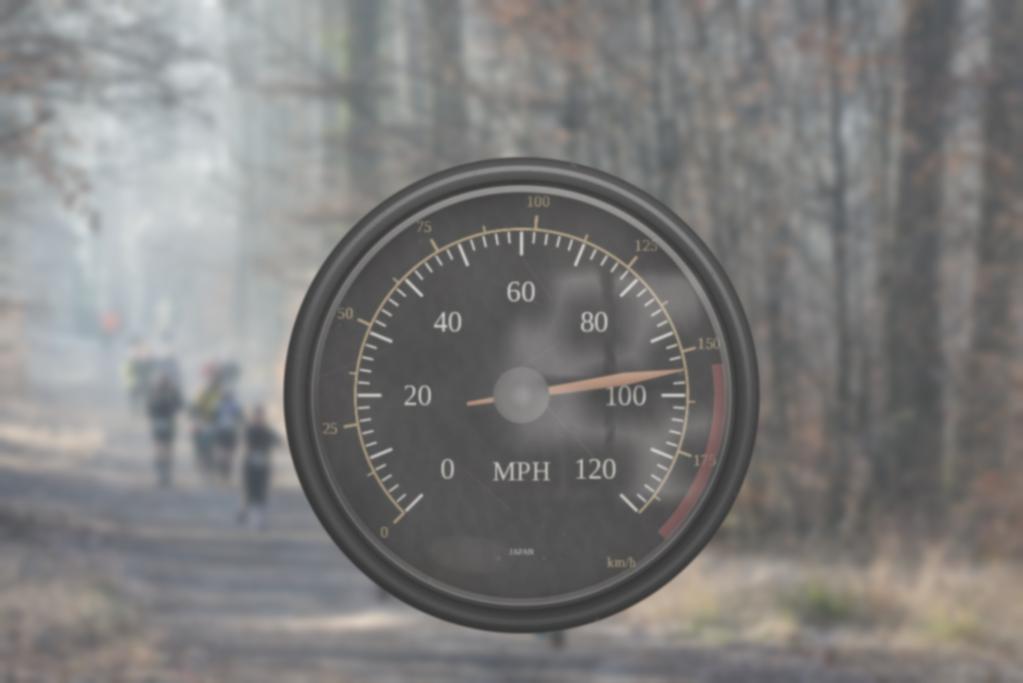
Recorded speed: mph 96
